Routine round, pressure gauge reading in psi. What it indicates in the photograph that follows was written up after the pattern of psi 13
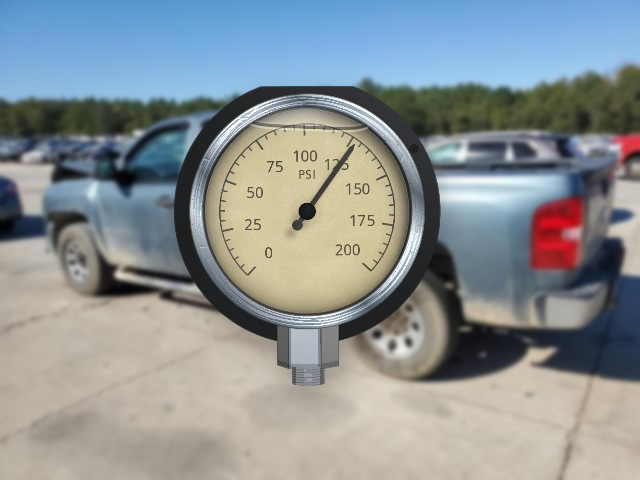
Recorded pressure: psi 127.5
